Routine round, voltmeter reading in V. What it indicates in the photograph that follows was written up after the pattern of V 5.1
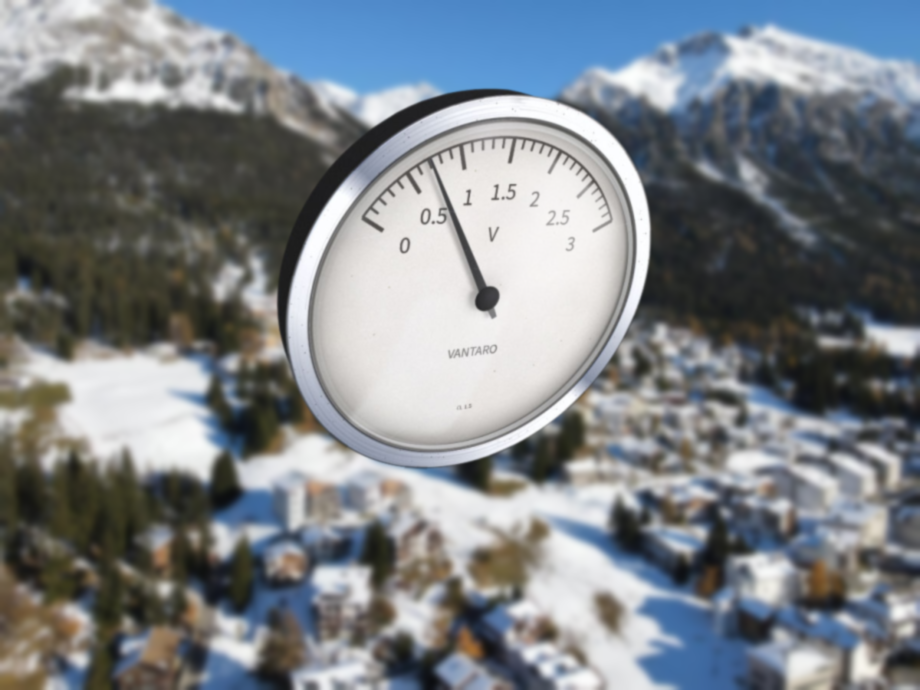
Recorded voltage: V 0.7
